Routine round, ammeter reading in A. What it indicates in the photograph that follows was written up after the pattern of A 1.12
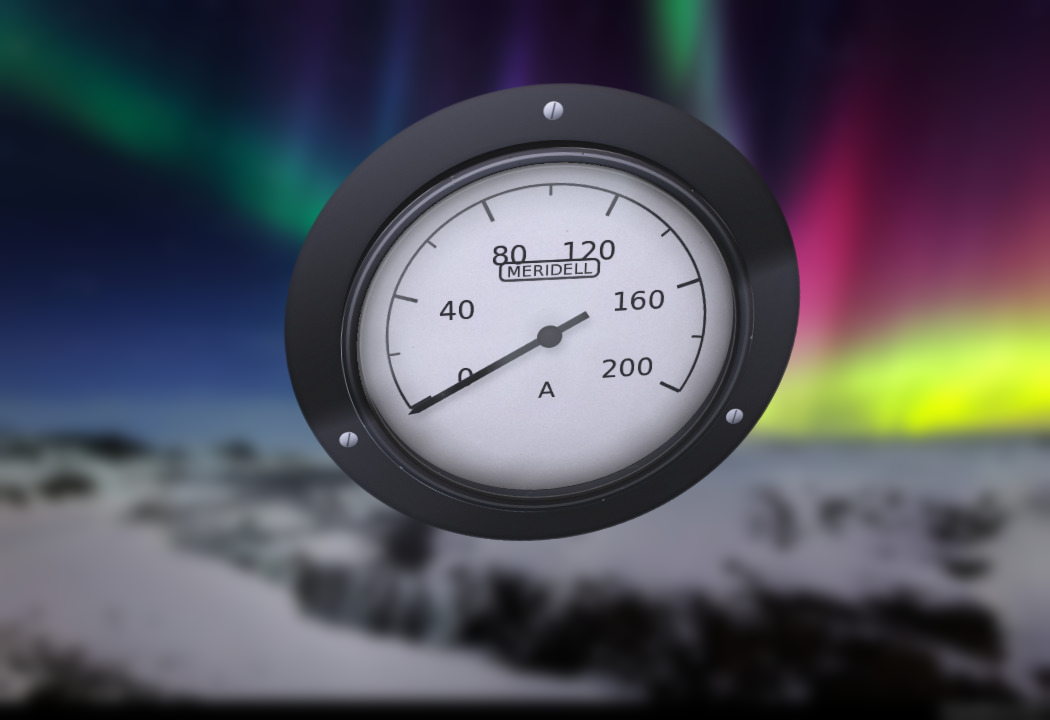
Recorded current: A 0
